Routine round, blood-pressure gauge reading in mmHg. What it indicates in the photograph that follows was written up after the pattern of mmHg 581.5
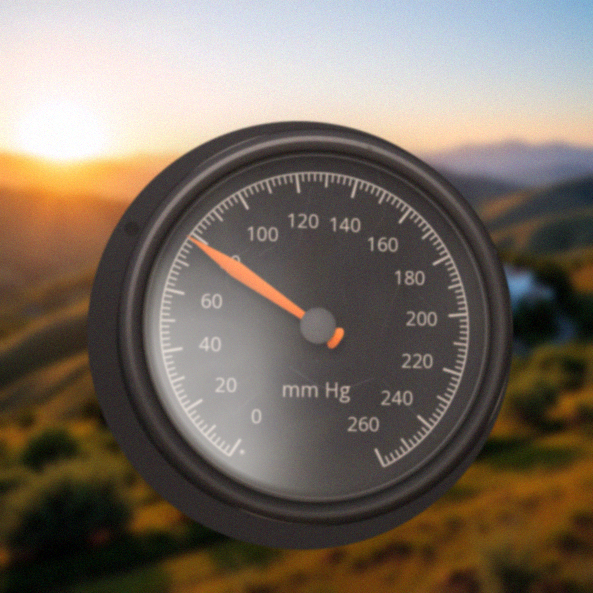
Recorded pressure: mmHg 78
